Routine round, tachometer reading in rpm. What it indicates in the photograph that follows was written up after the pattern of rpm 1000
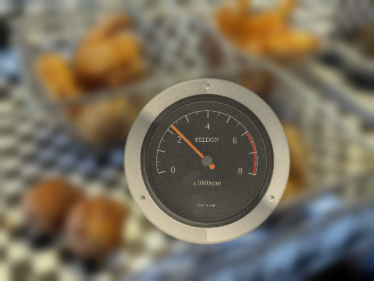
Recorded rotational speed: rpm 2250
